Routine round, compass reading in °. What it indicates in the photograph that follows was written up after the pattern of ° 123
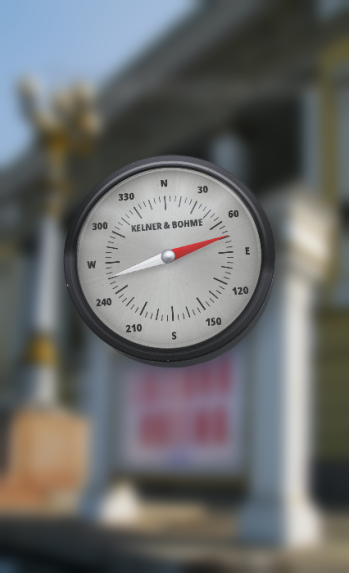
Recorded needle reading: ° 75
